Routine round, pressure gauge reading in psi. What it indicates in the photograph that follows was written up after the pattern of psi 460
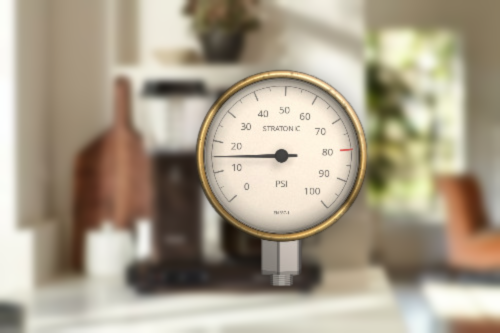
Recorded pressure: psi 15
